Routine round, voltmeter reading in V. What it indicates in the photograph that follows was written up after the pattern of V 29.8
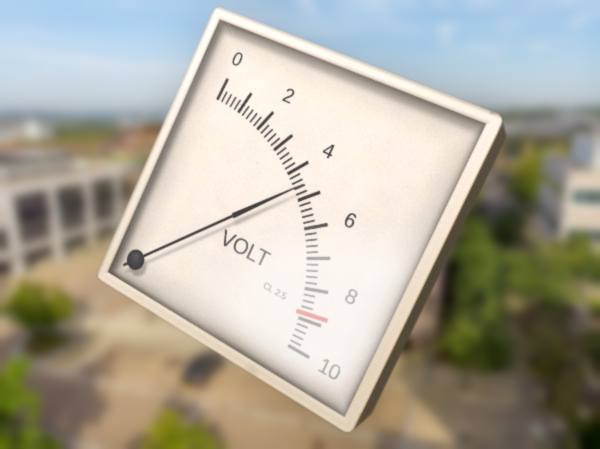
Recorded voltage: V 4.6
